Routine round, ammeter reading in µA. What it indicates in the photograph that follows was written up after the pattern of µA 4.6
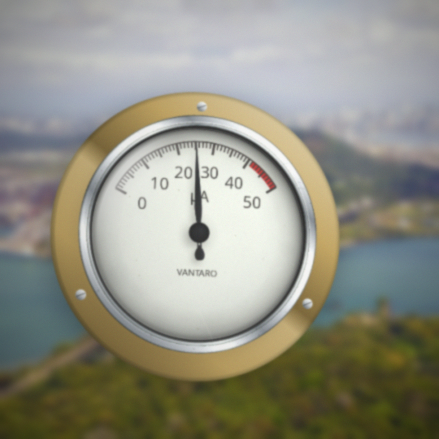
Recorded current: µA 25
